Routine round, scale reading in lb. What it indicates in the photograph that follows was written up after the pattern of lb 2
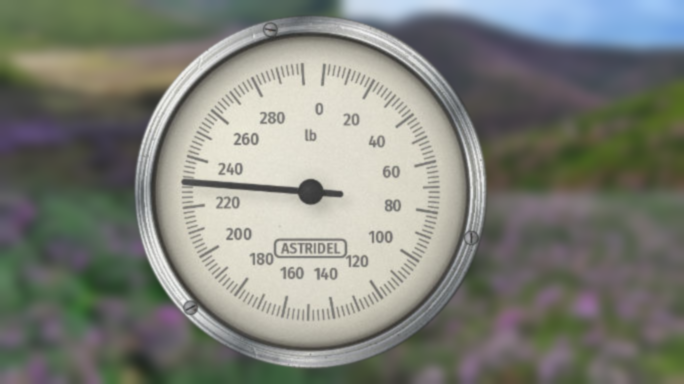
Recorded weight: lb 230
